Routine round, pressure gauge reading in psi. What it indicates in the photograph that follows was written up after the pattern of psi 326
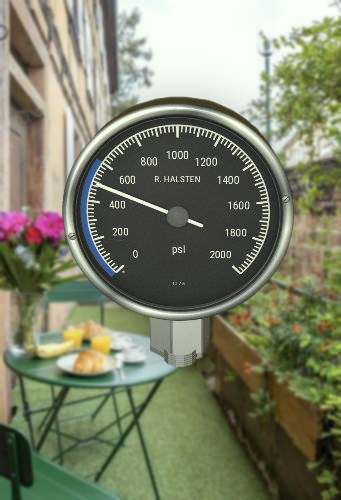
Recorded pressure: psi 500
